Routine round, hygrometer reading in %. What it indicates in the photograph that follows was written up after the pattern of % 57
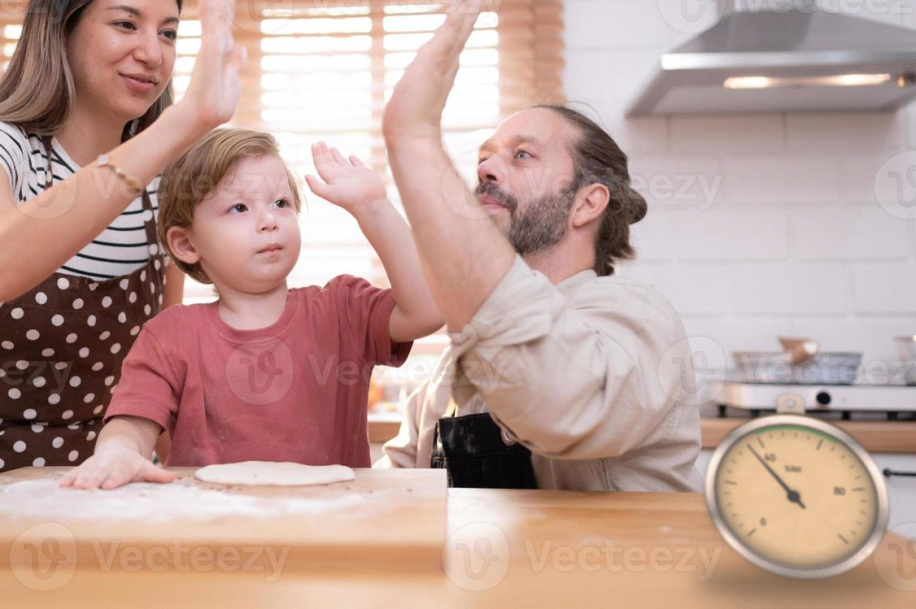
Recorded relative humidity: % 36
